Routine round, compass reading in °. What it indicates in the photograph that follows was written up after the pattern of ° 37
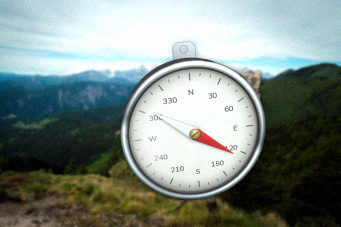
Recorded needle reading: ° 125
